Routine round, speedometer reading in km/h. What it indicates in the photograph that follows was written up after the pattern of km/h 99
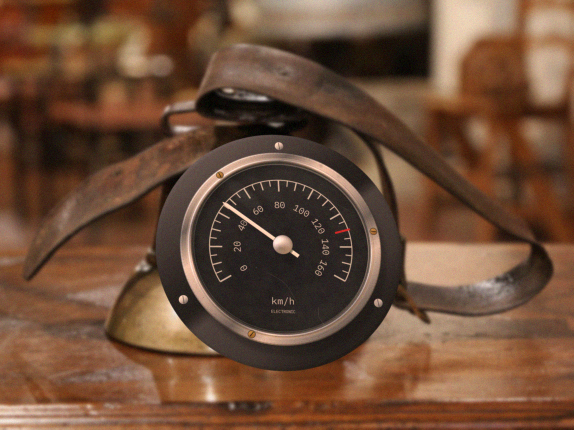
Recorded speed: km/h 45
